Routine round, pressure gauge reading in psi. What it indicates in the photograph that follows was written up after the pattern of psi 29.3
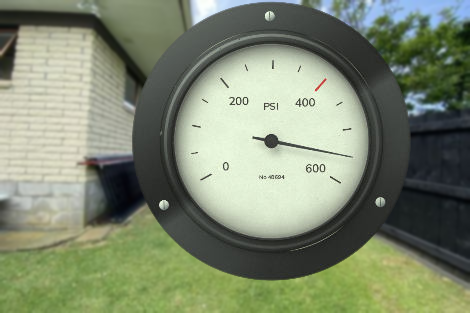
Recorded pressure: psi 550
